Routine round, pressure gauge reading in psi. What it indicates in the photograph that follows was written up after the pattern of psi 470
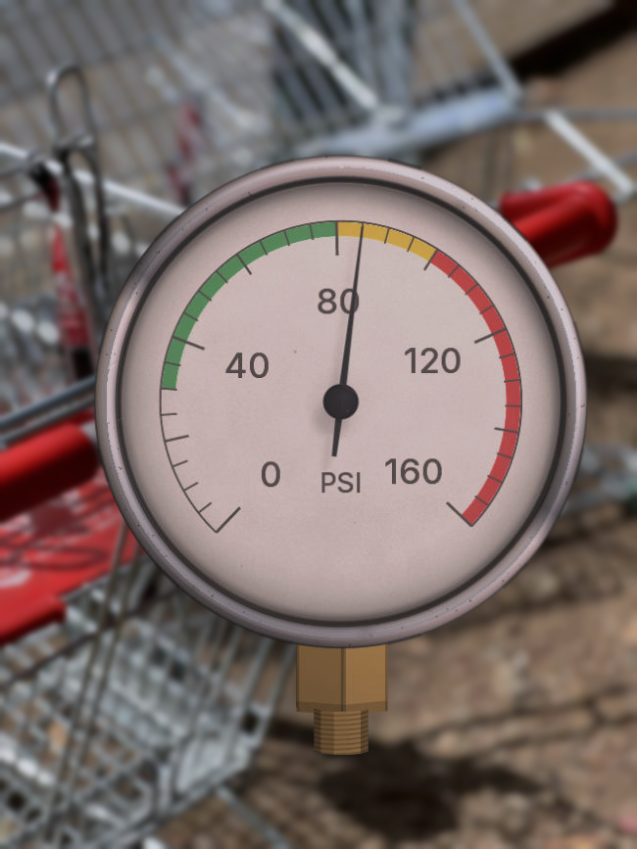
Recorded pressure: psi 85
